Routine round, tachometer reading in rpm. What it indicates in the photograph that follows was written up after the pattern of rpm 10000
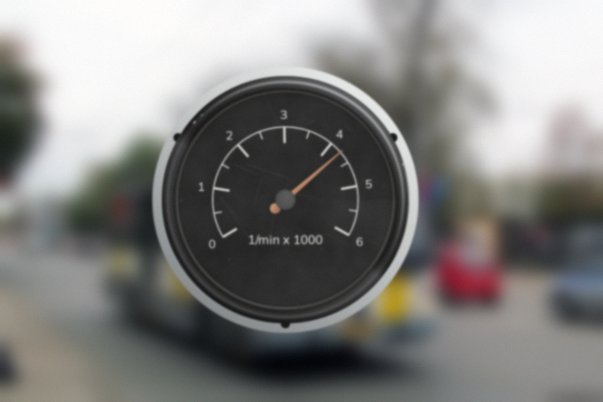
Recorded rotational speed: rpm 4250
